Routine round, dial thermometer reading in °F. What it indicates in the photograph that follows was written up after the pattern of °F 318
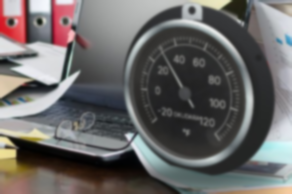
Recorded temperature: °F 30
